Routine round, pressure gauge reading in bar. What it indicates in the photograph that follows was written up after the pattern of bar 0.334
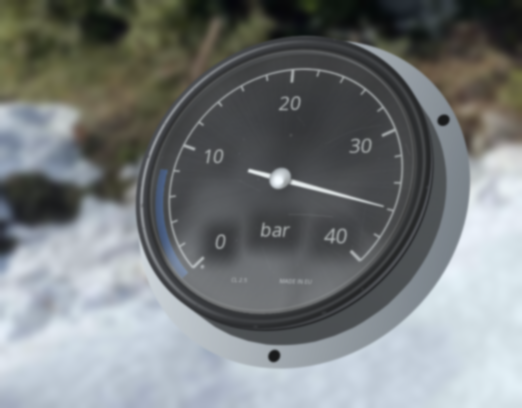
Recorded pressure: bar 36
